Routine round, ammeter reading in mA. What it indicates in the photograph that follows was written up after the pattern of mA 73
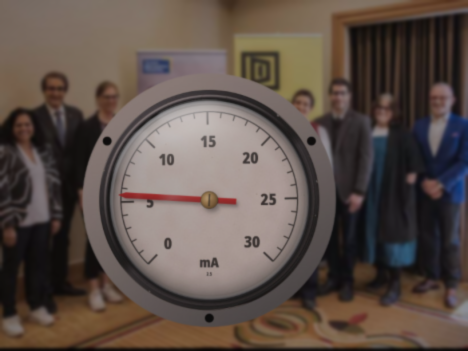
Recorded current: mA 5.5
